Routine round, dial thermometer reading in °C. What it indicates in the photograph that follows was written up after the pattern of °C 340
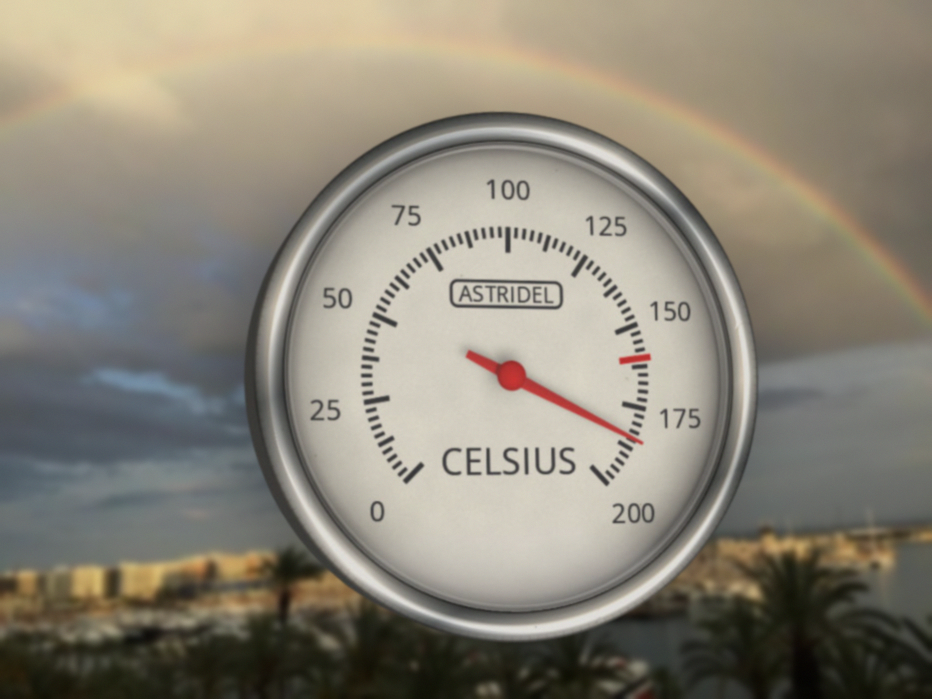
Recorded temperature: °C 185
